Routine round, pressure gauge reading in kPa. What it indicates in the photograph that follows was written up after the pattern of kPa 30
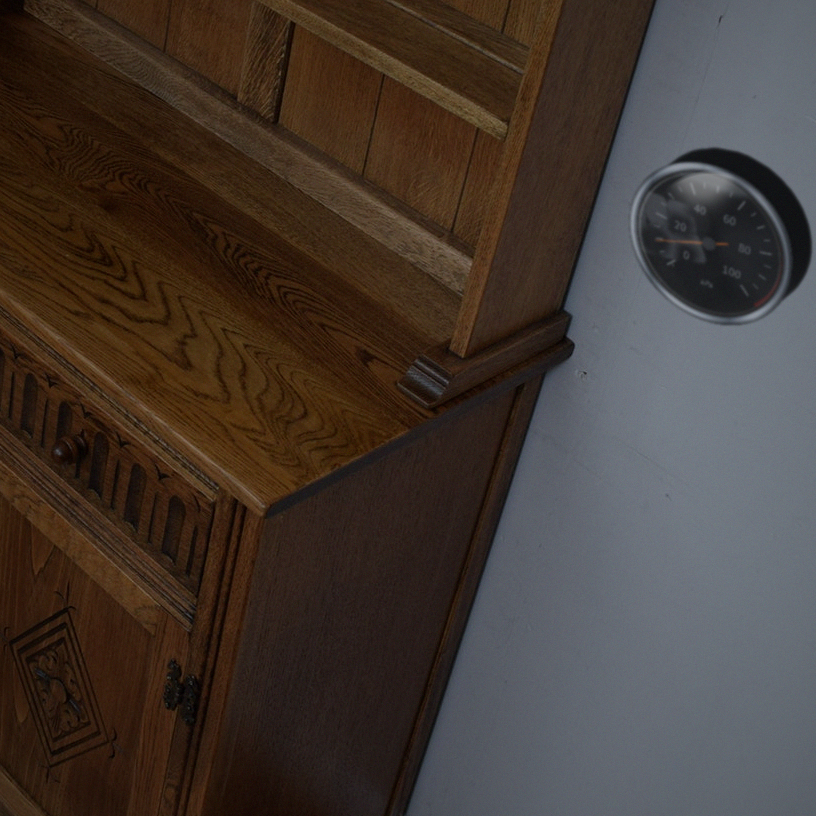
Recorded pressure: kPa 10
